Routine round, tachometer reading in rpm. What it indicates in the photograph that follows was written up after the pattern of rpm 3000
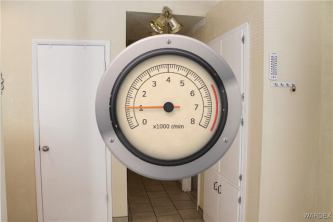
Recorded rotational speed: rpm 1000
